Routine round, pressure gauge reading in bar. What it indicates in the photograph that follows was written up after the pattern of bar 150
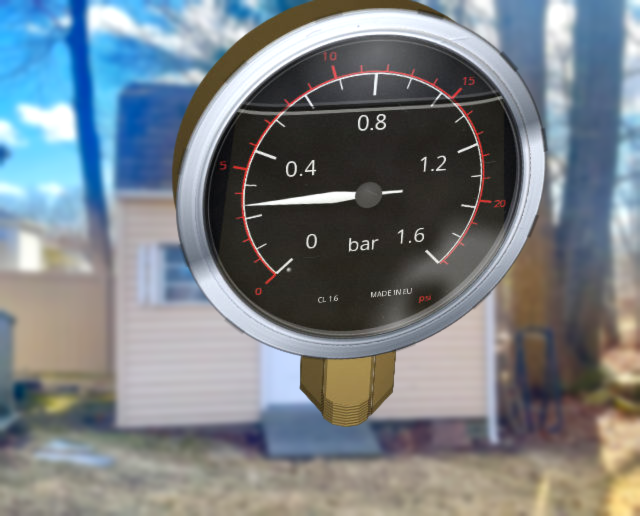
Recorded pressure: bar 0.25
